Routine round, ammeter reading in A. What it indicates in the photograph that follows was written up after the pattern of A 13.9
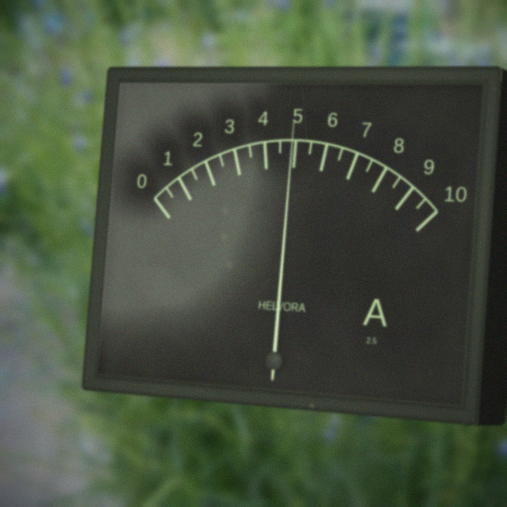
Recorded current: A 5
